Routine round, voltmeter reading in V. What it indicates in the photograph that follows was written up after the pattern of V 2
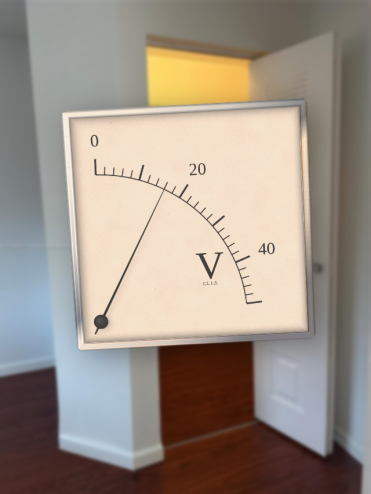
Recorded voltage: V 16
